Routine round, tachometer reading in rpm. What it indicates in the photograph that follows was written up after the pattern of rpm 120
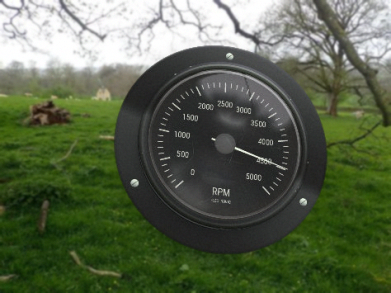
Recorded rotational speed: rpm 4500
